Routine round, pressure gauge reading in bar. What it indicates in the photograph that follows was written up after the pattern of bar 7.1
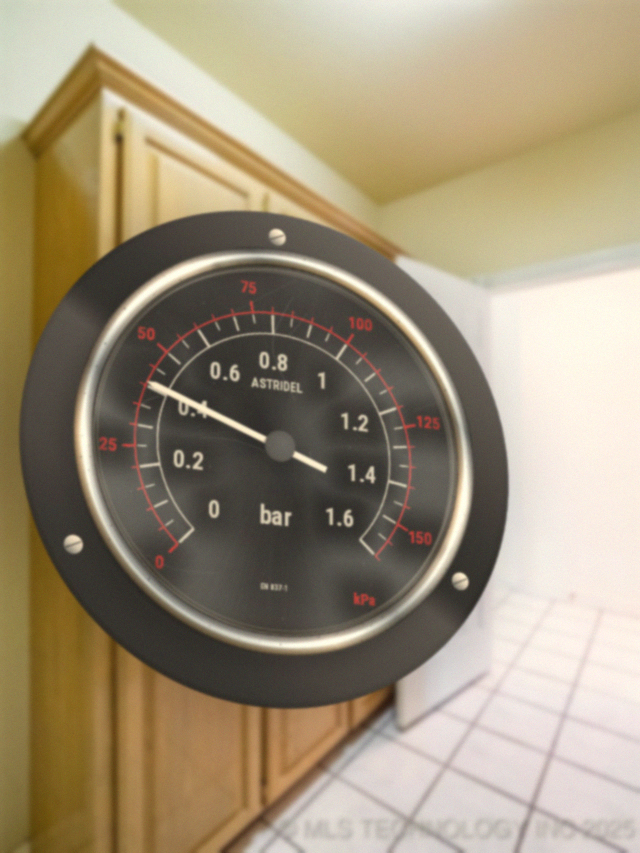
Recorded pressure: bar 0.4
